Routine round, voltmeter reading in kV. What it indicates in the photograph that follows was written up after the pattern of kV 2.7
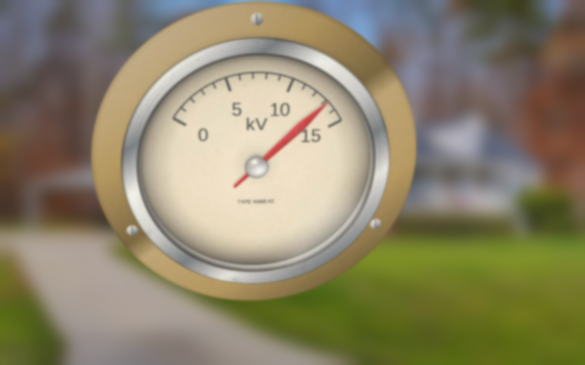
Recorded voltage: kV 13
